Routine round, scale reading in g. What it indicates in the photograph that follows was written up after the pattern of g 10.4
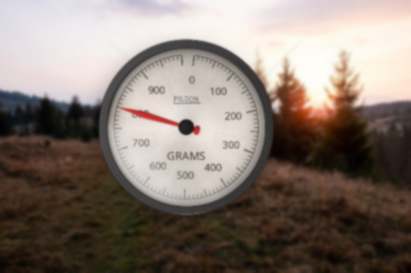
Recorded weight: g 800
